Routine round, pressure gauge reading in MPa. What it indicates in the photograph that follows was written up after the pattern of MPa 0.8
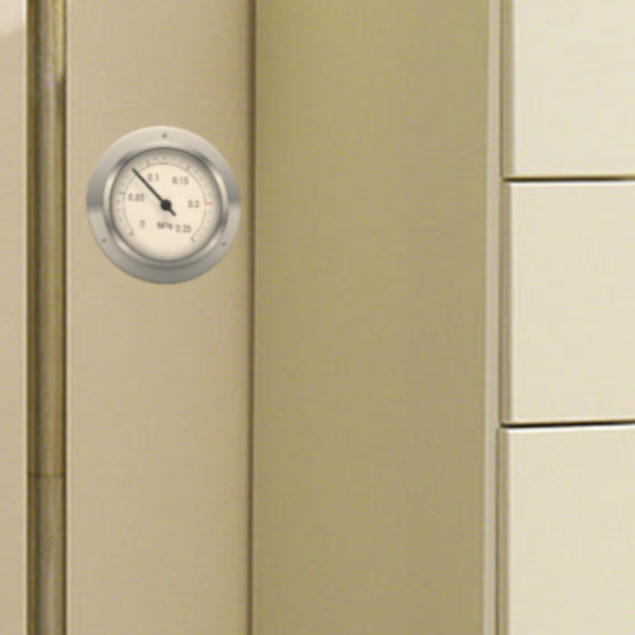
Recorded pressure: MPa 0.08
